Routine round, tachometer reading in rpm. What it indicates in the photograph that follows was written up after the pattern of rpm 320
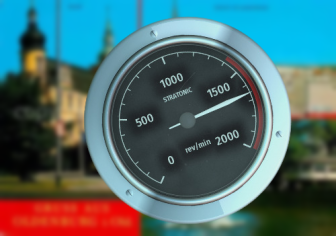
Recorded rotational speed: rpm 1650
